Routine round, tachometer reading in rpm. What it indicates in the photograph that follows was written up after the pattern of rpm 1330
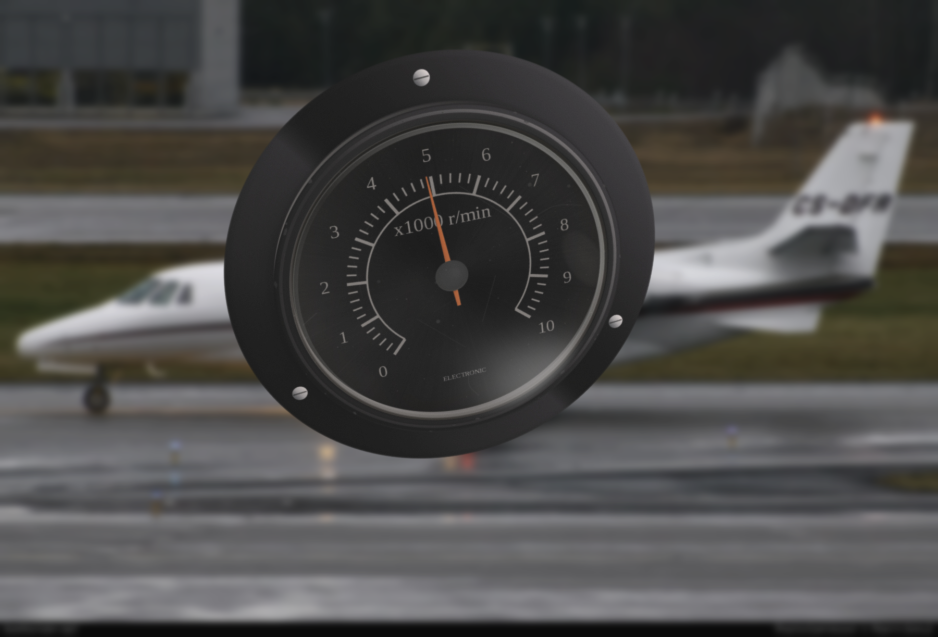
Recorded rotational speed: rpm 4900
